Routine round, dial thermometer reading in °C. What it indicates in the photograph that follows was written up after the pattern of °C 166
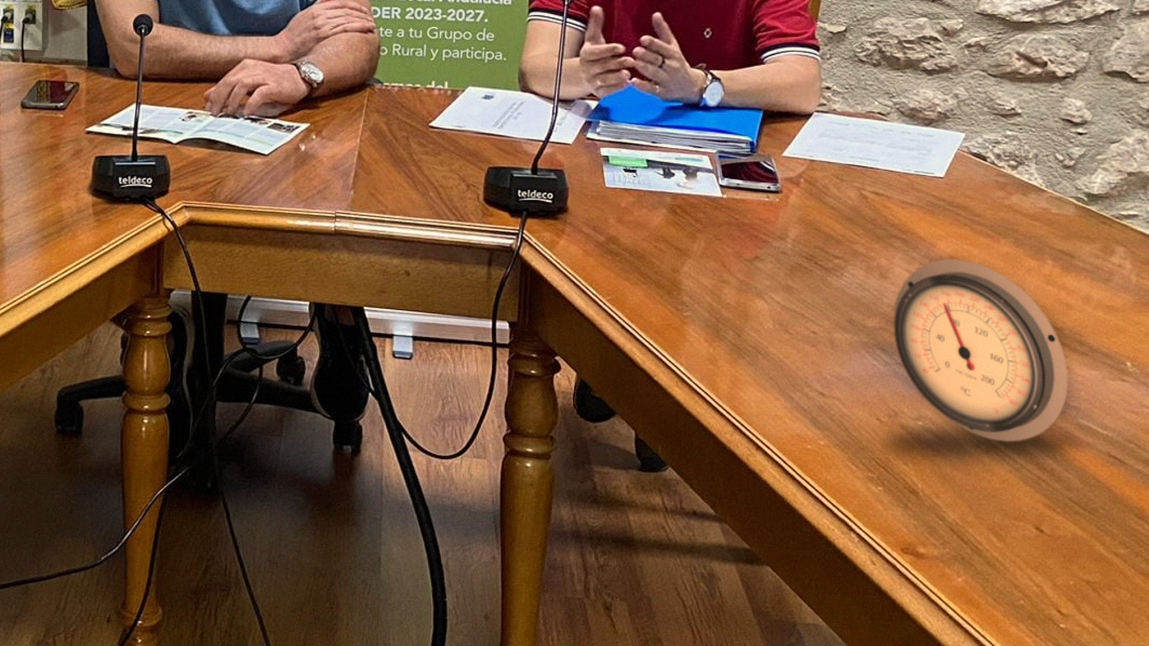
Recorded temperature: °C 80
